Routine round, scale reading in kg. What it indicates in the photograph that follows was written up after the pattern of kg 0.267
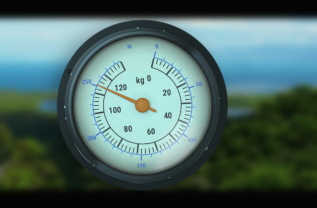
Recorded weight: kg 114
